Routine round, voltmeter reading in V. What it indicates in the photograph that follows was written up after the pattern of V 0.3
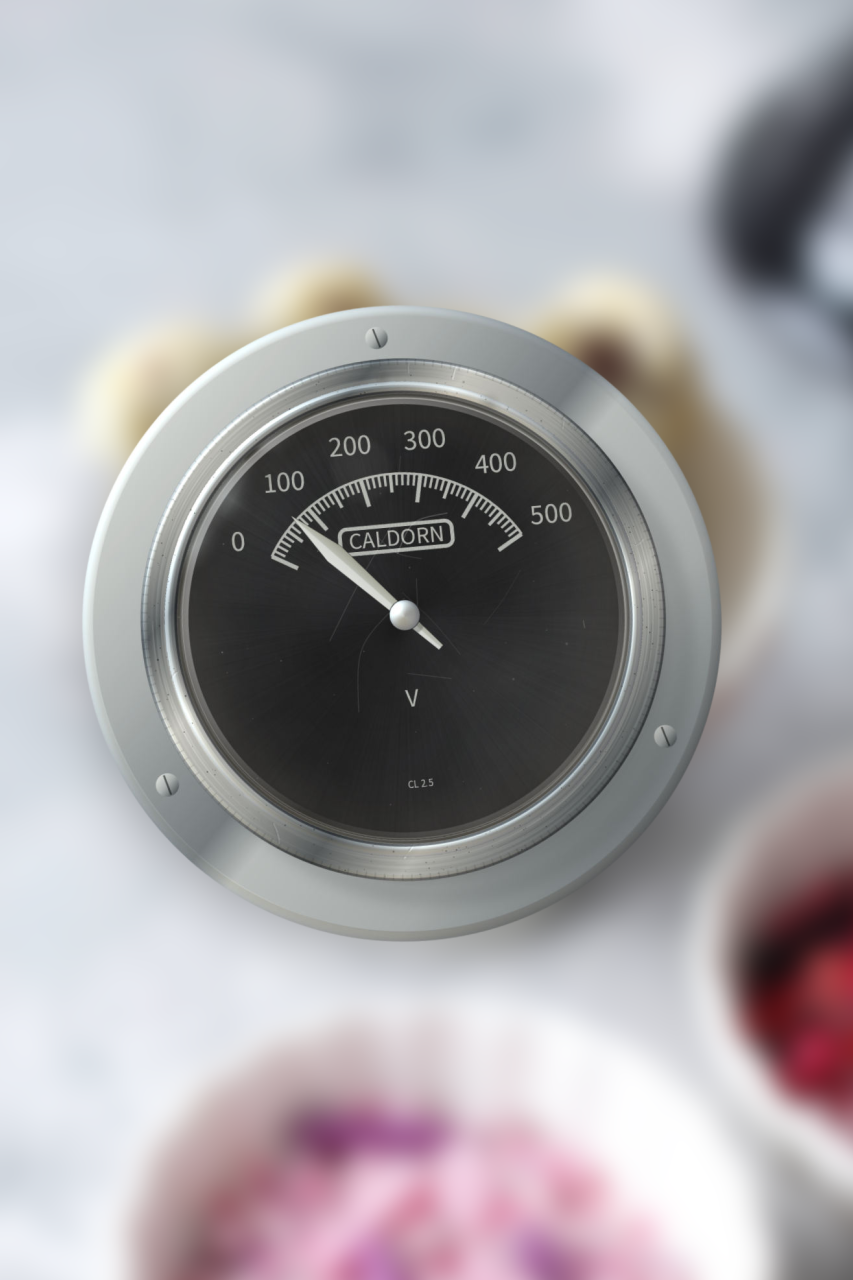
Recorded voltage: V 70
